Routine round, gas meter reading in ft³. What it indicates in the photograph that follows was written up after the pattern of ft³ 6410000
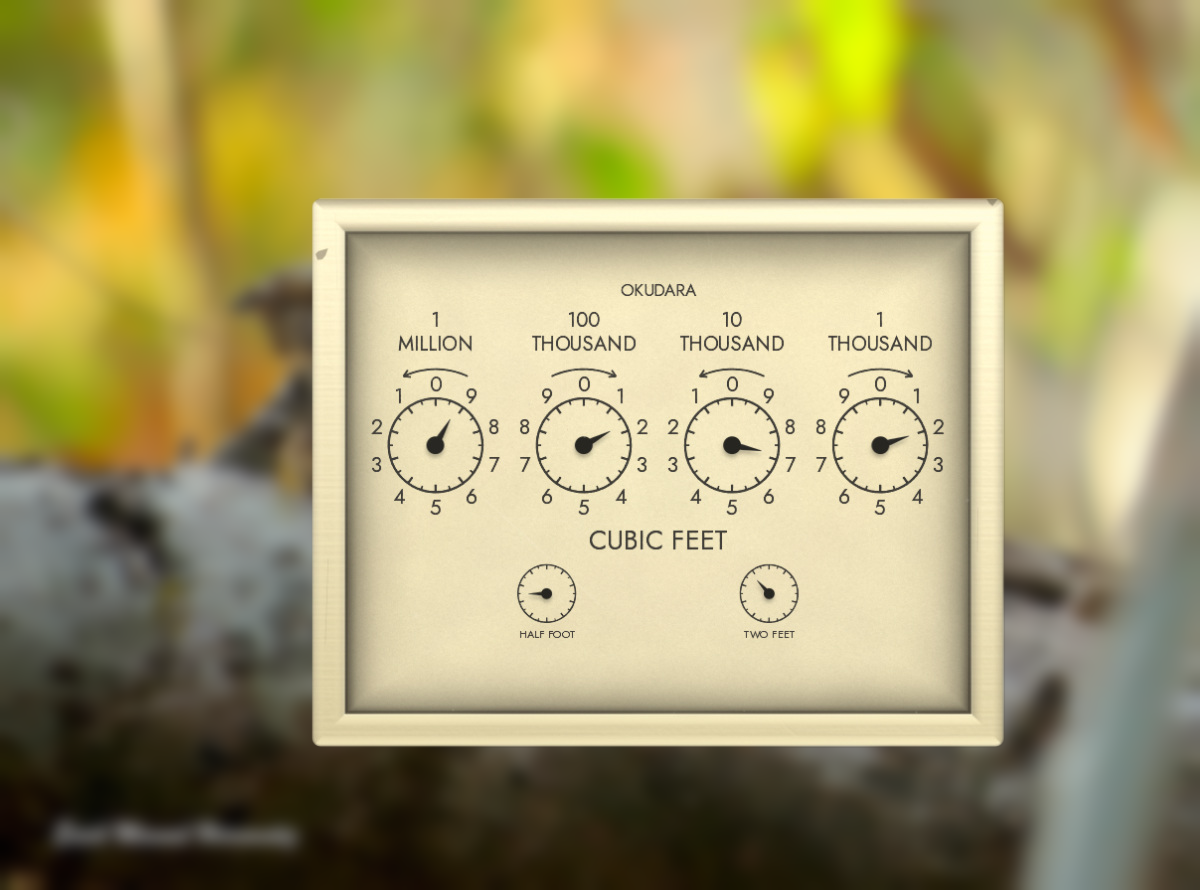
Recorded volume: ft³ 917200
